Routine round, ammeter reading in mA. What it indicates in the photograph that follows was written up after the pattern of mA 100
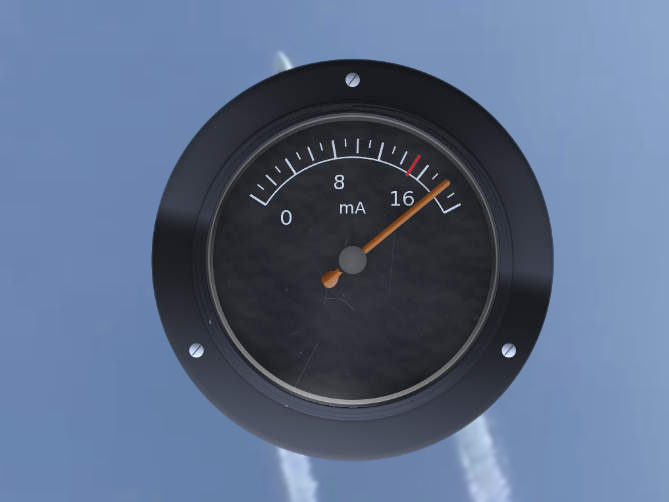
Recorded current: mA 18
